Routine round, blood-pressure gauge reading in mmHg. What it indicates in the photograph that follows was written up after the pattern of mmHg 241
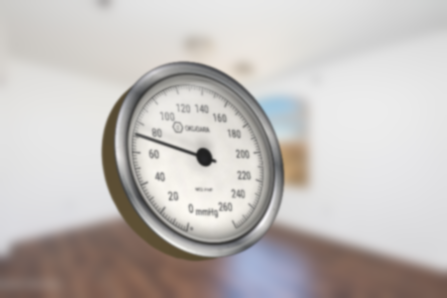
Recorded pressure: mmHg 70
